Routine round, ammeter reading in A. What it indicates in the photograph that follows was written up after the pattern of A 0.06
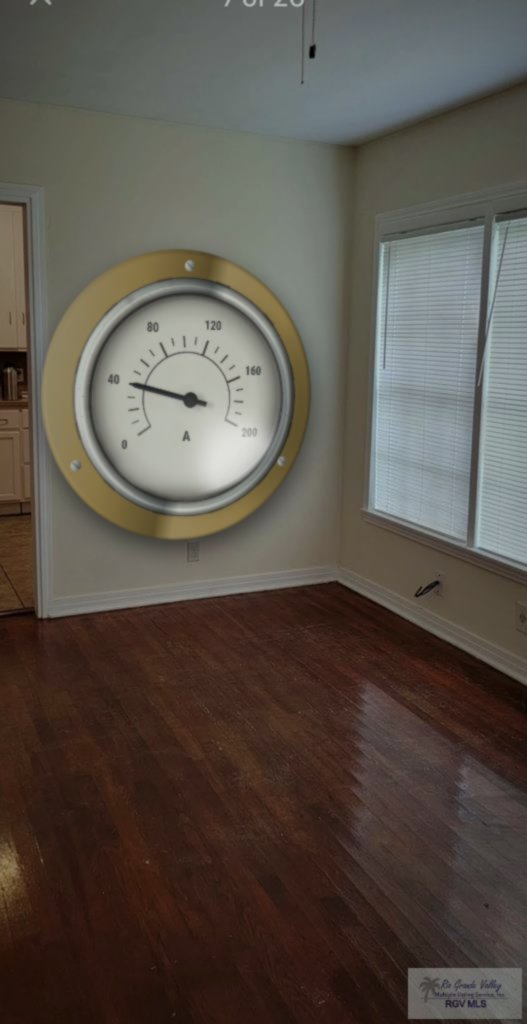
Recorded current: A 40
